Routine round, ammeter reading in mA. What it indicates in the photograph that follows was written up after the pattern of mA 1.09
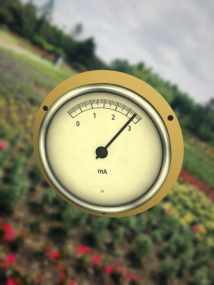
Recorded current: mA 2.75
